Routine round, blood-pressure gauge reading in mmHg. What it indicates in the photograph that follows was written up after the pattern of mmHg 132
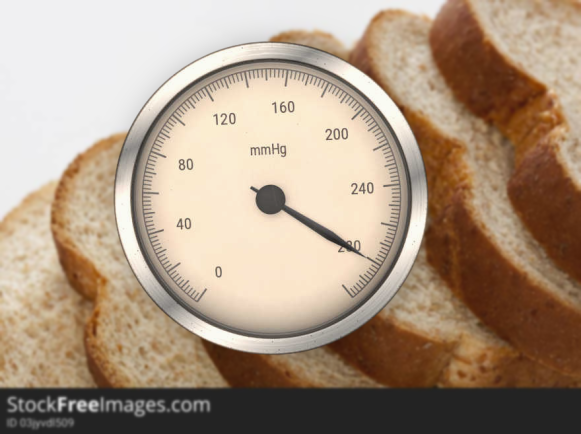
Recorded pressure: mmHg 280
